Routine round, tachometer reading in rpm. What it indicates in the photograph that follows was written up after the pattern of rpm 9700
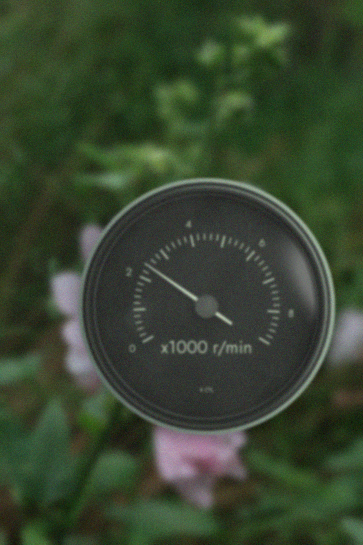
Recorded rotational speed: rpm 2400
